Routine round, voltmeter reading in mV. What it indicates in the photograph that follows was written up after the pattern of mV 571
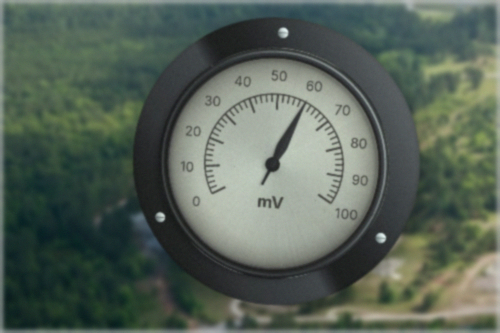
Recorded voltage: mV 60
